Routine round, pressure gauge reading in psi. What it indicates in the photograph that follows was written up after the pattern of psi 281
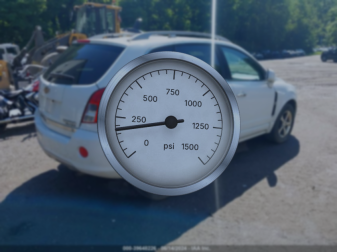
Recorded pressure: psi 175
